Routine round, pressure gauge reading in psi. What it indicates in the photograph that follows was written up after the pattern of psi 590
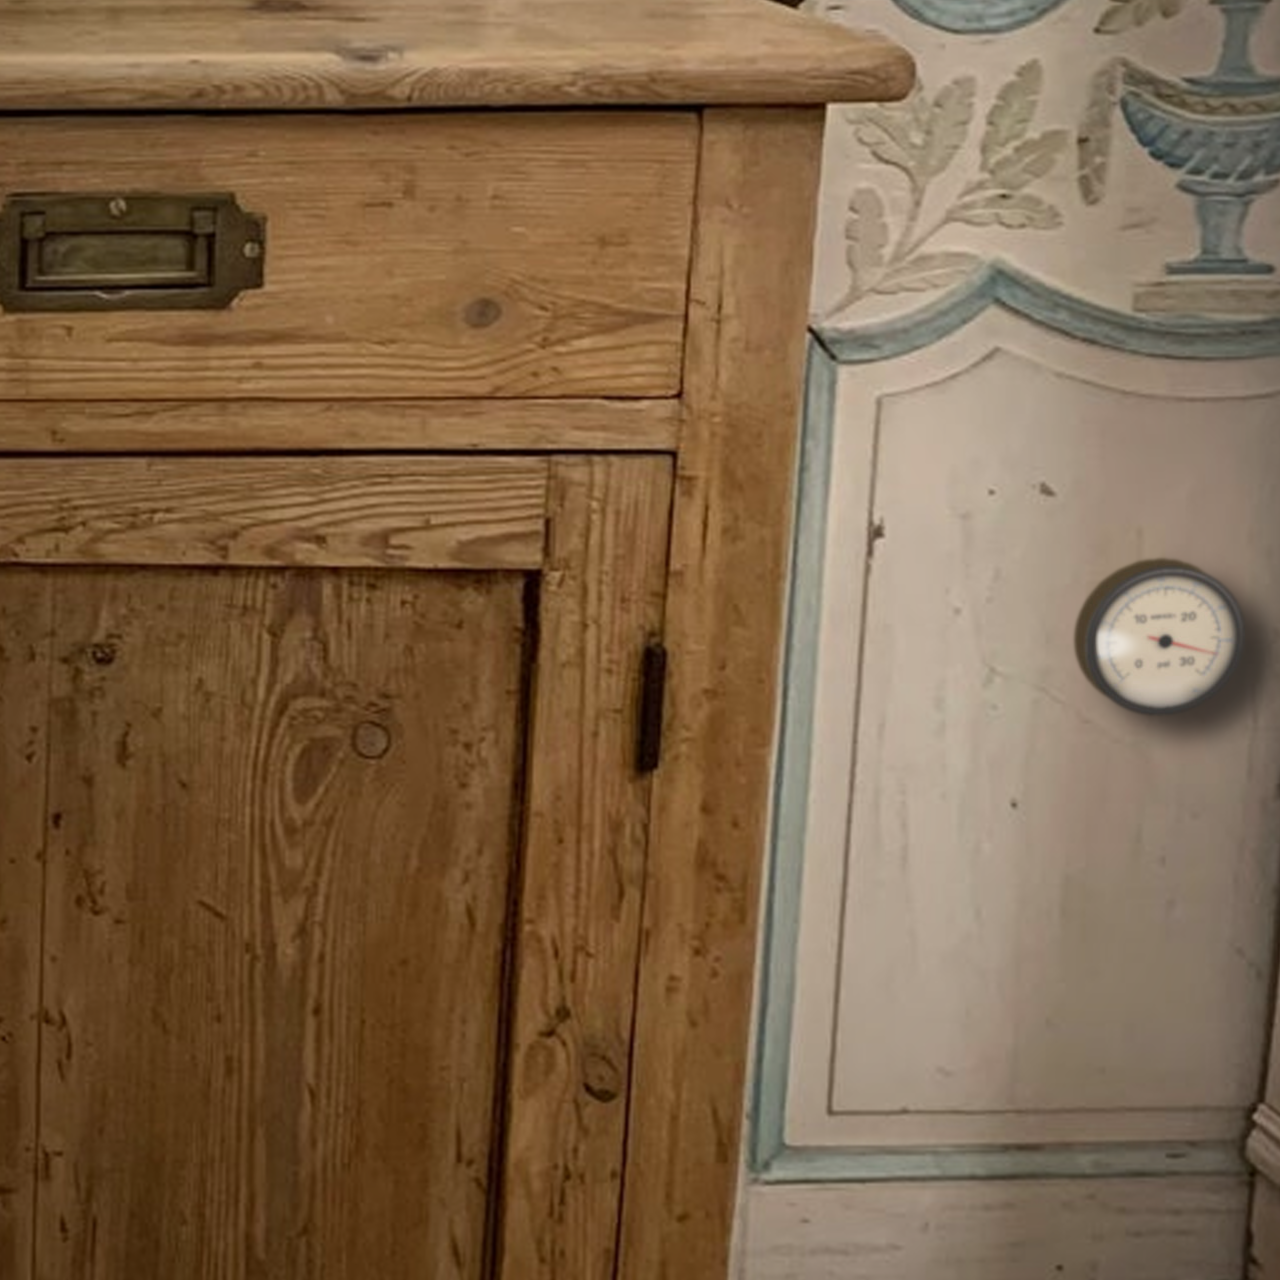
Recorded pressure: psi 27
